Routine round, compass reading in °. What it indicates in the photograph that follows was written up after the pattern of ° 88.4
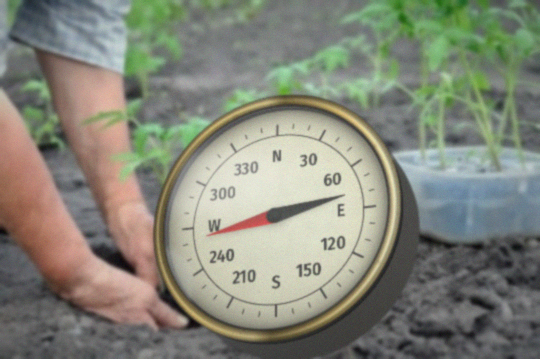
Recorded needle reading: ° 260
